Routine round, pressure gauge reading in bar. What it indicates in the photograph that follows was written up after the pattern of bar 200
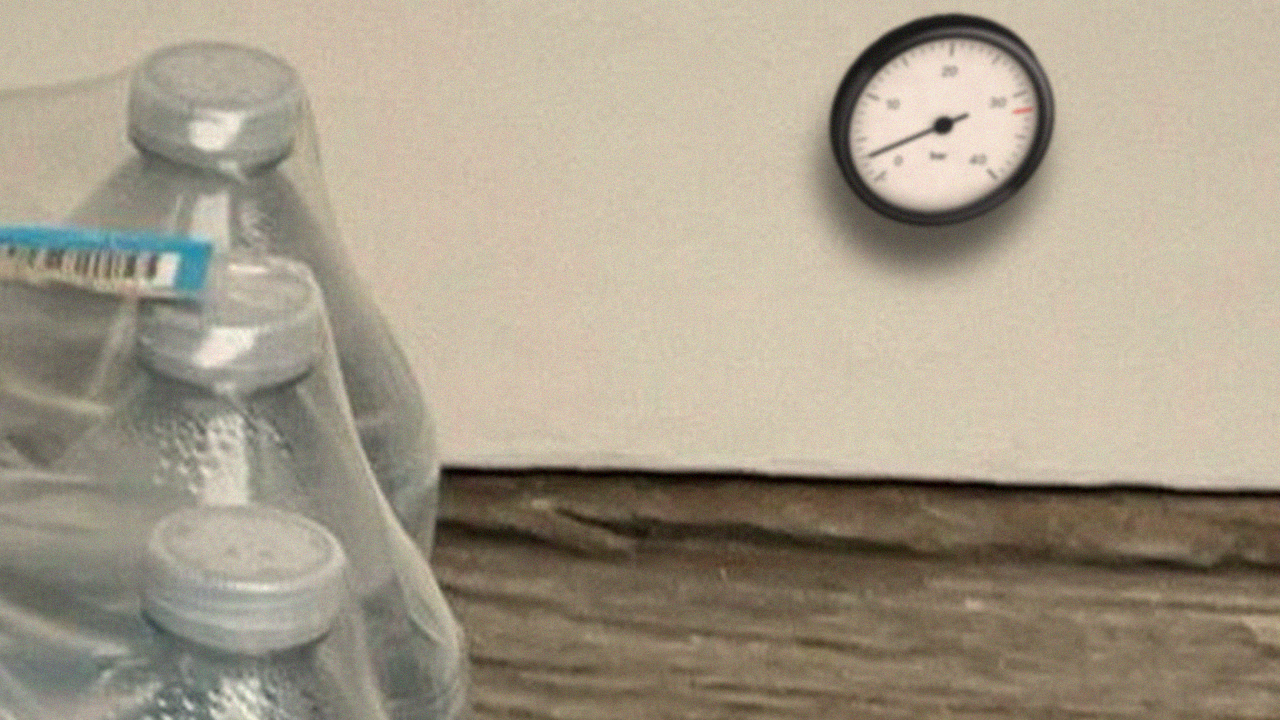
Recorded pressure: bar 3
